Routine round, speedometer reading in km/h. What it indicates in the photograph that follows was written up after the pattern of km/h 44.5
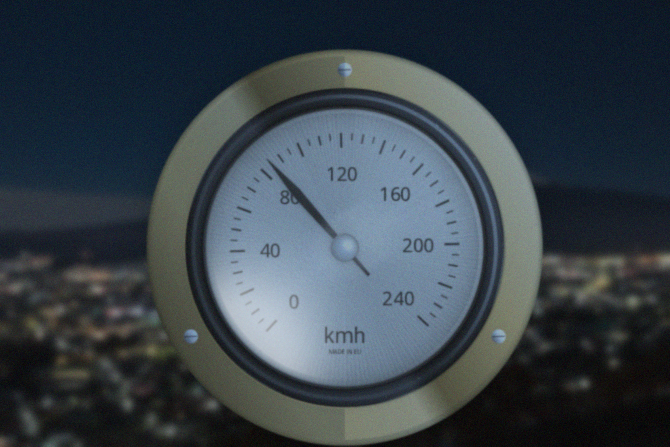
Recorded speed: km/h 85
